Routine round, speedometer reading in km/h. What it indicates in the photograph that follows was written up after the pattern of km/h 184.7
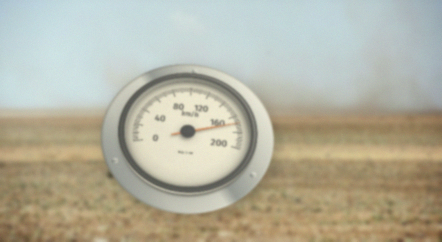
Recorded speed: km/h 170
